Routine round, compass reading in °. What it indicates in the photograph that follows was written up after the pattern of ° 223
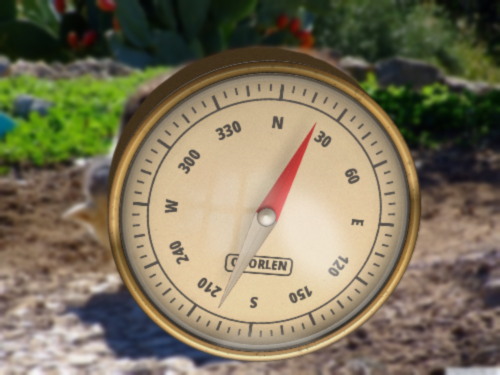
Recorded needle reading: ° 20
